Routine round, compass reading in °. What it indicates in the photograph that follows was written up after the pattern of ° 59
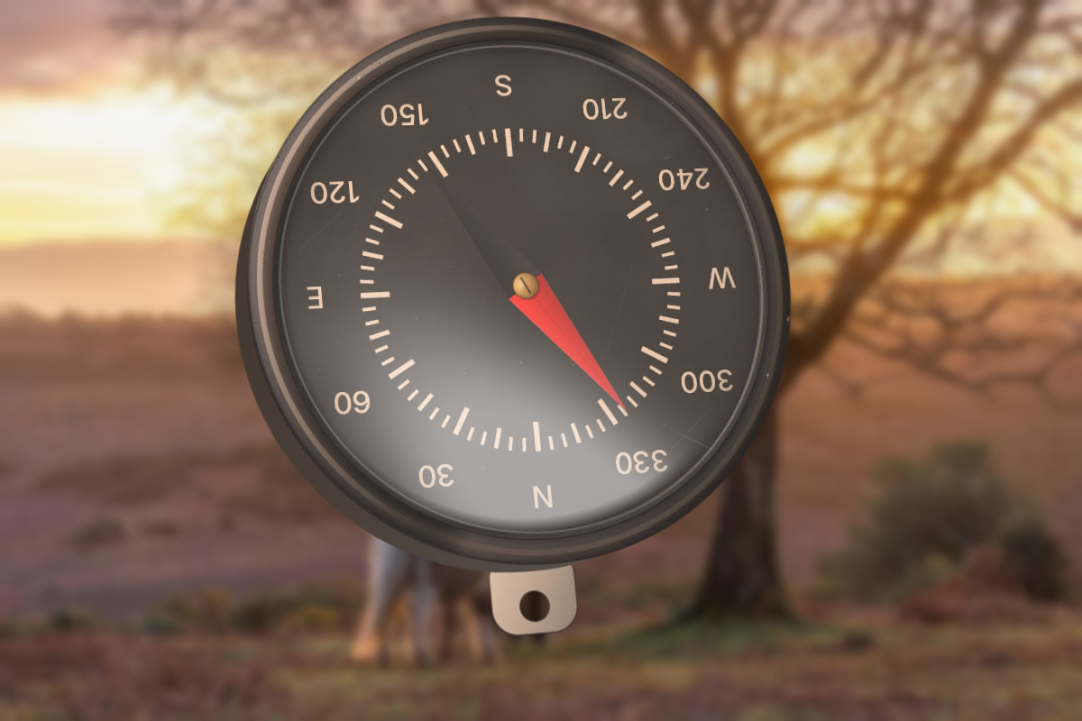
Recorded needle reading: ° 325
